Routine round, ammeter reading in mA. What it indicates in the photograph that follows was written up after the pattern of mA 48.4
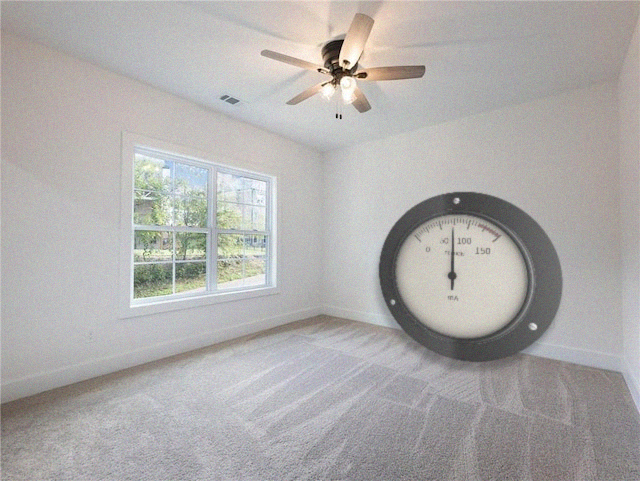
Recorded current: mA 75
